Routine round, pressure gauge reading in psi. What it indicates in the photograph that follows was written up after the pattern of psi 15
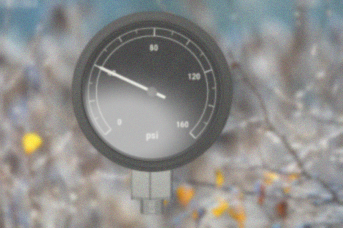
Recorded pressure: psi 40
